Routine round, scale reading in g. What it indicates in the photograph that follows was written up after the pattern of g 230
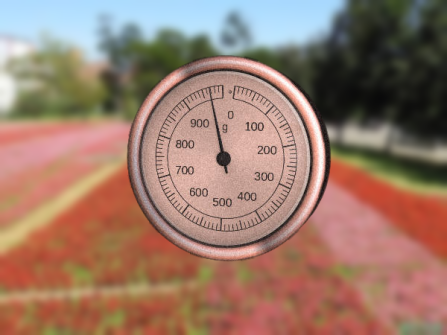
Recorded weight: g 970
